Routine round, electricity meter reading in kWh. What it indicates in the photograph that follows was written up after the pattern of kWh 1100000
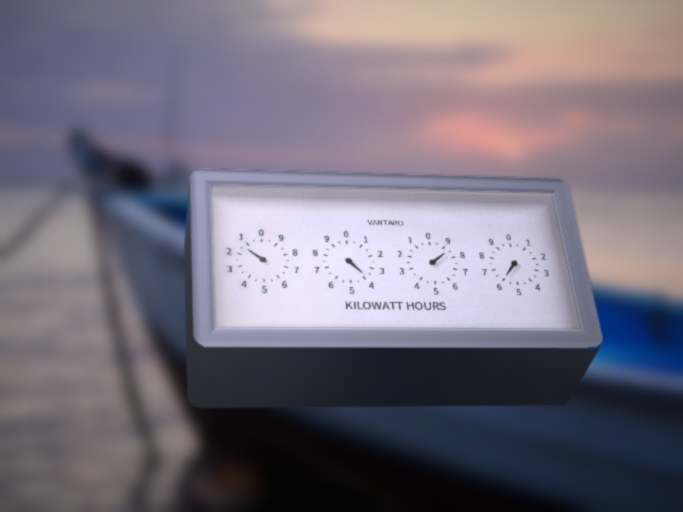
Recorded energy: kWh 1386
